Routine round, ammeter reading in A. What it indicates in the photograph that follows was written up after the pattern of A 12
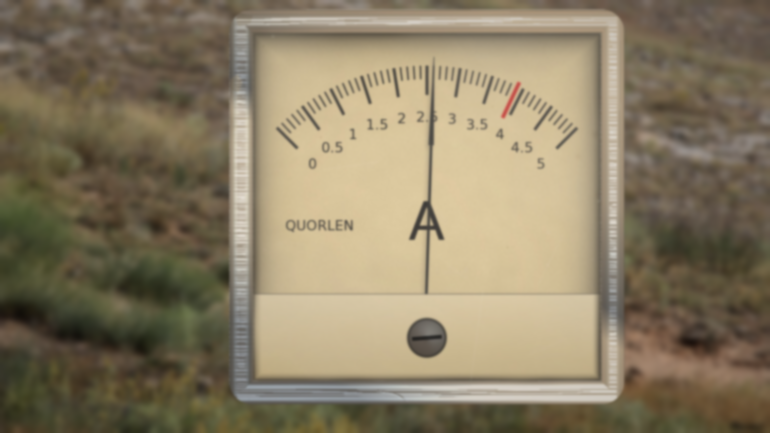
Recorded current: A 2.6
